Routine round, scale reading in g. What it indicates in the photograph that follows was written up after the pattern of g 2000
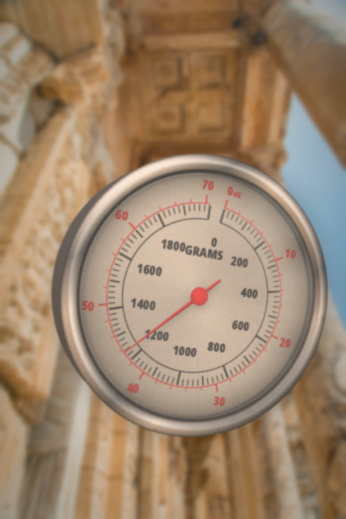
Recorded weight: g 1240
